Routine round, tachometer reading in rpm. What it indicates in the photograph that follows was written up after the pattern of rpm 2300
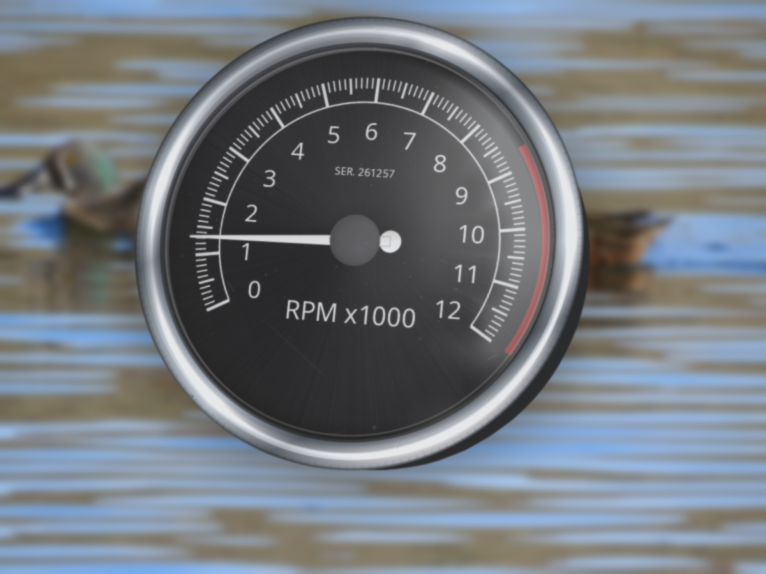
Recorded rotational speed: rpm 1300
